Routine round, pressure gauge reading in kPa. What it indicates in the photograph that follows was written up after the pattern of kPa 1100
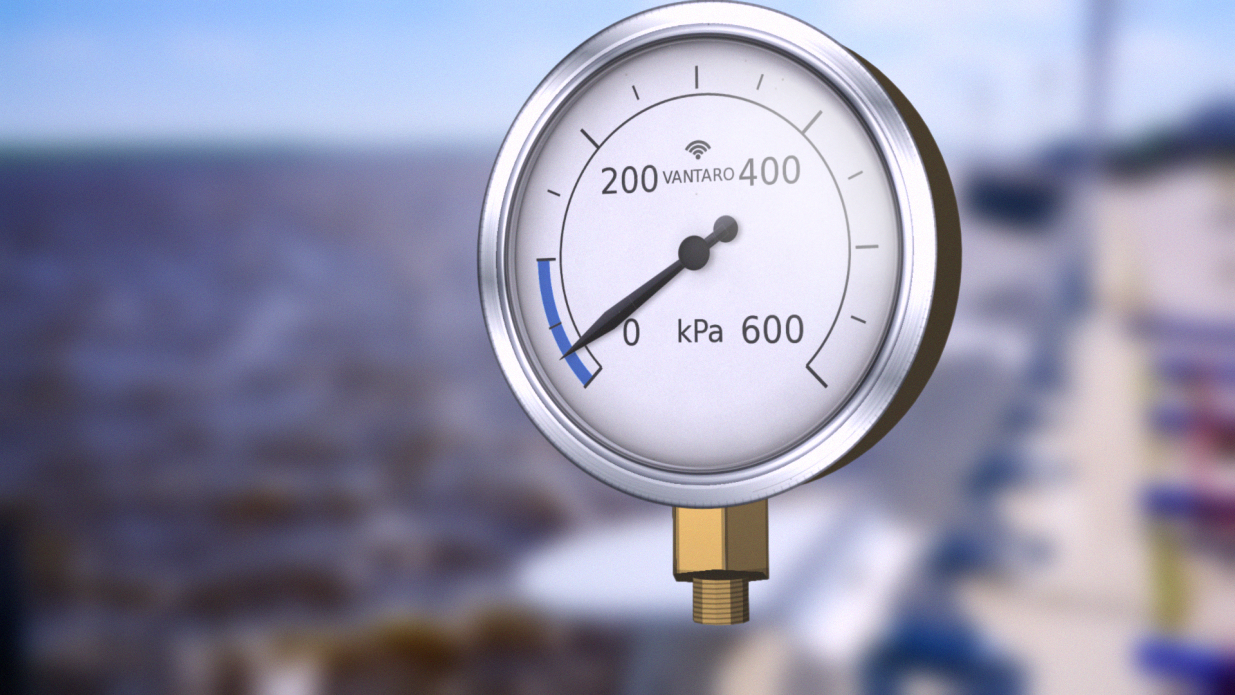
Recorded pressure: kPa 25
